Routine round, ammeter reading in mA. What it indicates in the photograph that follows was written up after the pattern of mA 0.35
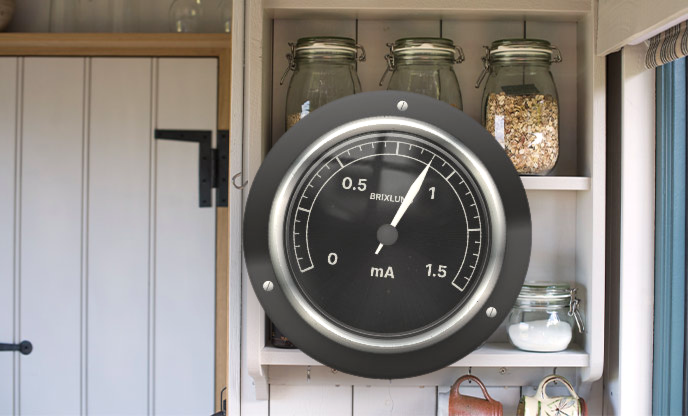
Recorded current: mA 0.9
